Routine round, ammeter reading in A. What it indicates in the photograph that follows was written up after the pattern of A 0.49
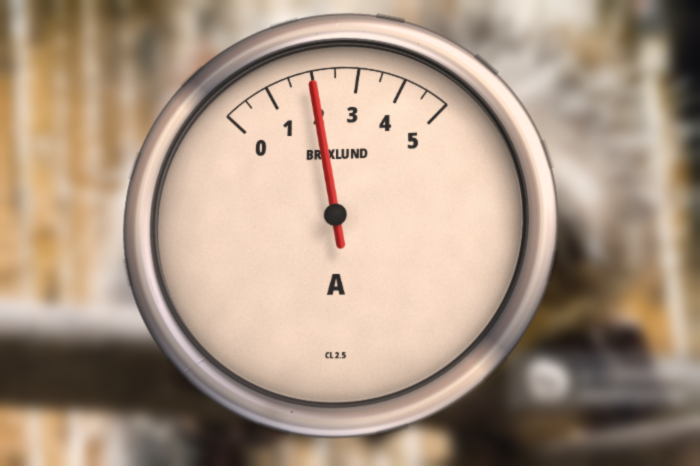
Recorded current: A 2
